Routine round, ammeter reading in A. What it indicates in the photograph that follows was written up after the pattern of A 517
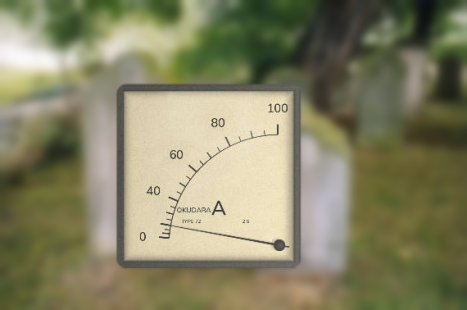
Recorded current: A 20
